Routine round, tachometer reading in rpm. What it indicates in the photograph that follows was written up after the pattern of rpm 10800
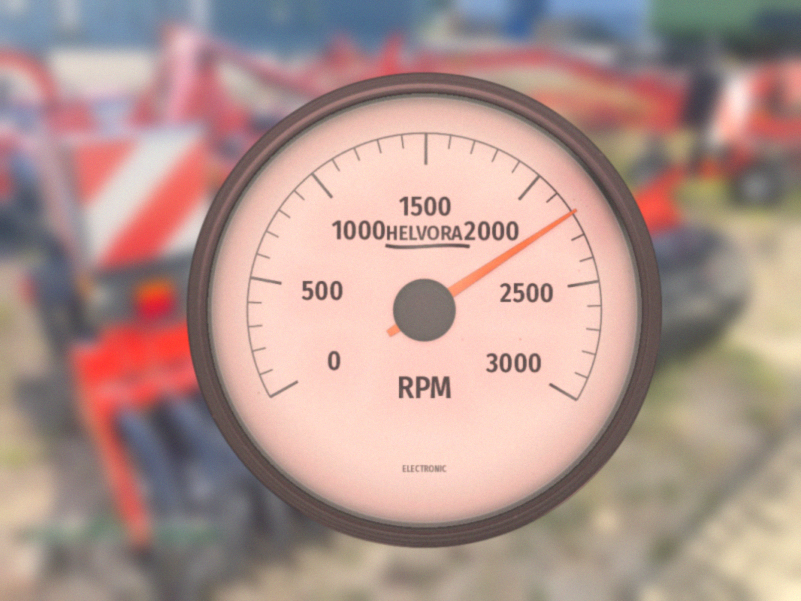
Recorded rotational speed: rpm 2200
